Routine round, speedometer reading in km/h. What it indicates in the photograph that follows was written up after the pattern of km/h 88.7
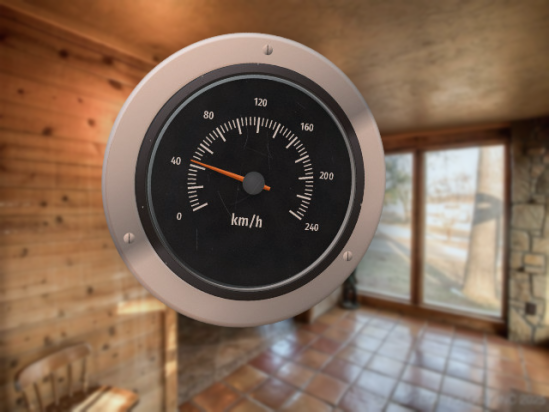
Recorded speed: km/h 44
